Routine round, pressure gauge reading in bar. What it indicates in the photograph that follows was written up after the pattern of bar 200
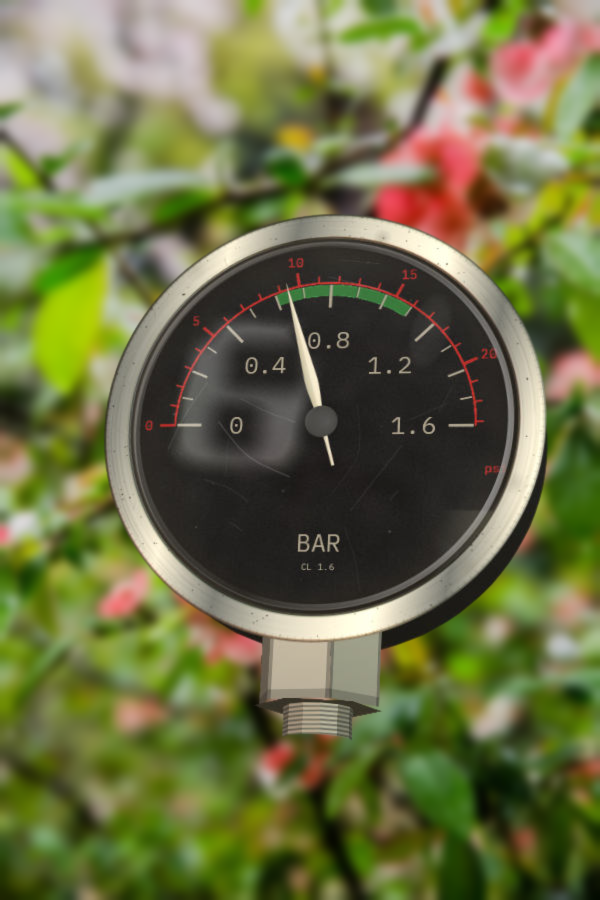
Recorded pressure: bar 0.65
